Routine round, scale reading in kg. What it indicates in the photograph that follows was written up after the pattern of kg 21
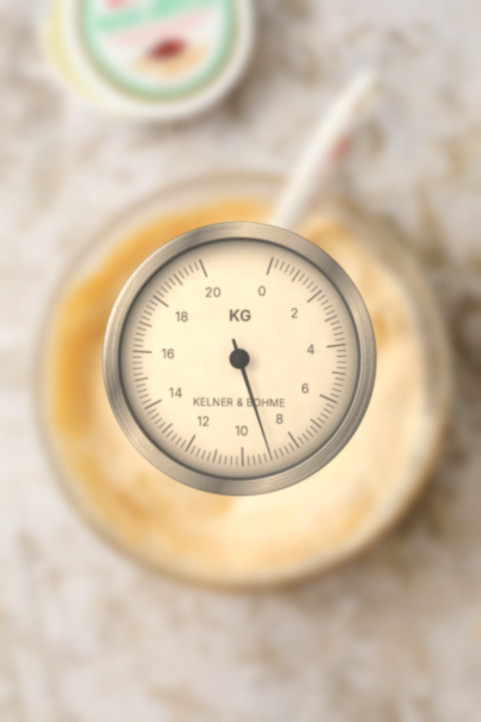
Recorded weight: kg 9
